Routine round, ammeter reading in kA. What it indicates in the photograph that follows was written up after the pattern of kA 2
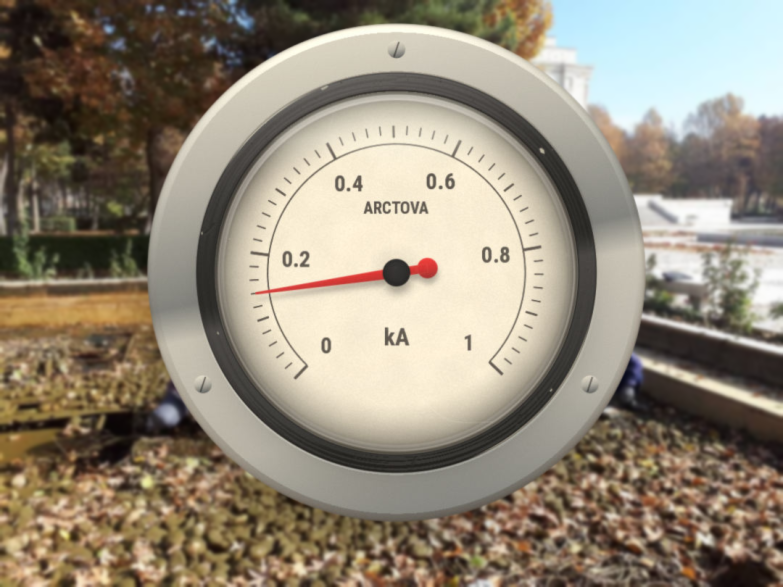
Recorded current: kA 0.14
